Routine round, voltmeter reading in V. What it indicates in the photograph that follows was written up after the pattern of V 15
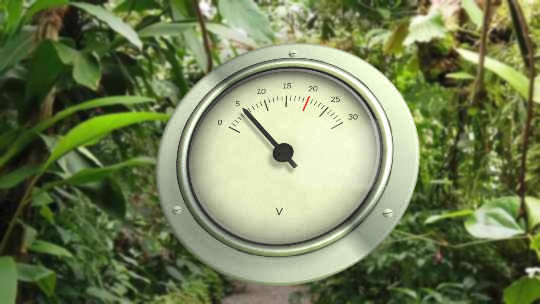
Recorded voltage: V 5
